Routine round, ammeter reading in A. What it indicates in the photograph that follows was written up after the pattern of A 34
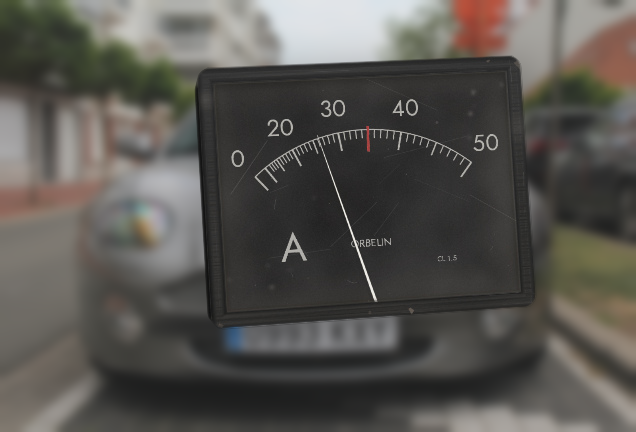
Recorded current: A 26
